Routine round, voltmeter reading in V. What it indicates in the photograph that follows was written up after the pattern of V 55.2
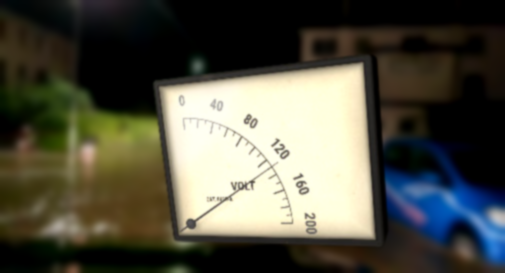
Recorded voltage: V 130
